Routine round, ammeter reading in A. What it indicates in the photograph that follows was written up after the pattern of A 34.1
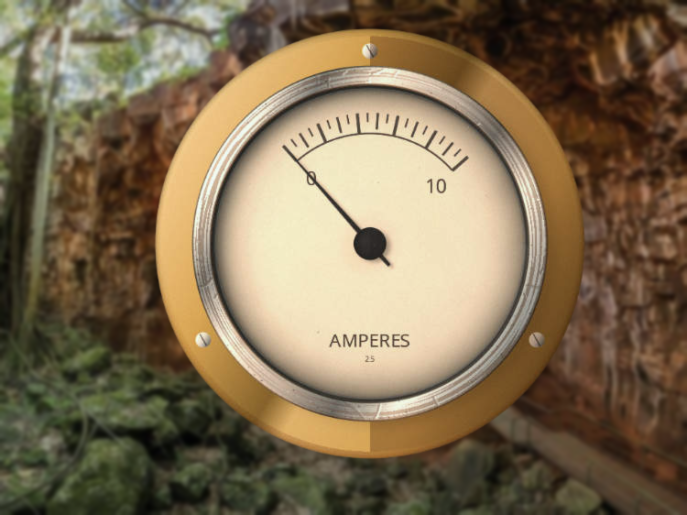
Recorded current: A 0
